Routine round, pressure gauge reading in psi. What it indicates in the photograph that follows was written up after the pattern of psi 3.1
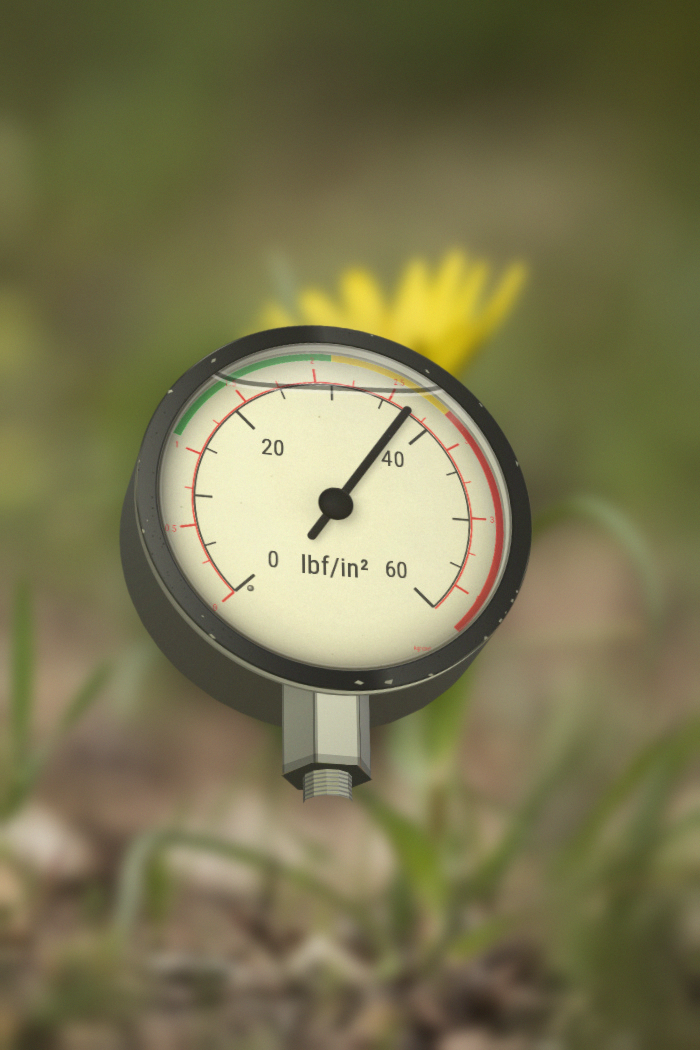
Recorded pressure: psi 37.5
